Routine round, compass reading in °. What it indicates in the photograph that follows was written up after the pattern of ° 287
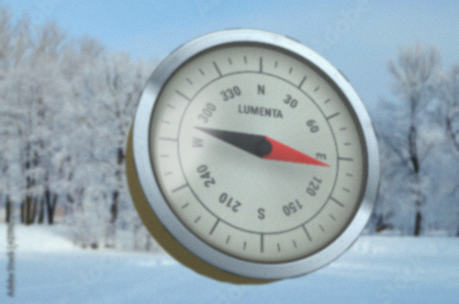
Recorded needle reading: ° 100
